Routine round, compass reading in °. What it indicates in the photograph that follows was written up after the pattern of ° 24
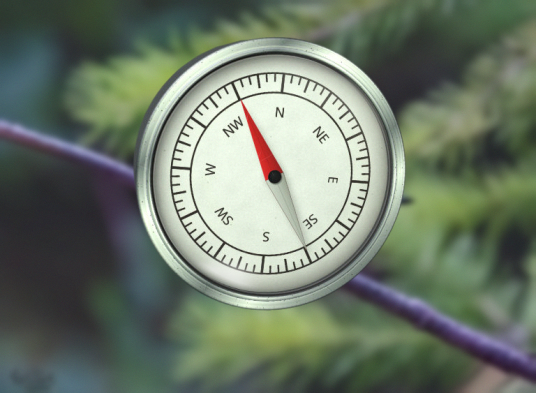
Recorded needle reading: ° 330
